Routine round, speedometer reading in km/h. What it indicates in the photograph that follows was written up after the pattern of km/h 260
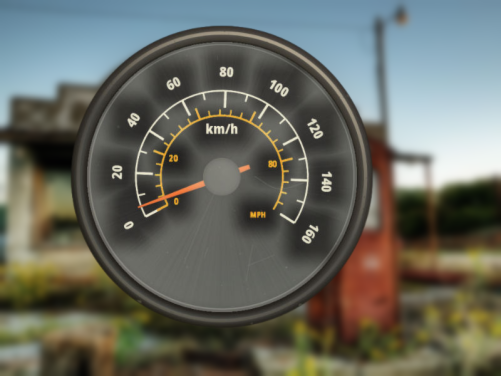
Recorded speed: km/h 5
